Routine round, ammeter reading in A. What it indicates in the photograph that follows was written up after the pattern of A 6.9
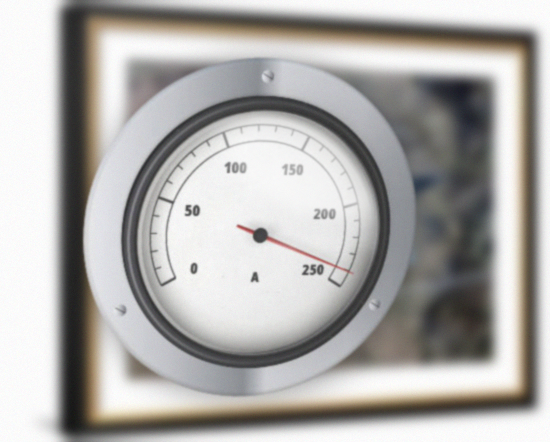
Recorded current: A 240
